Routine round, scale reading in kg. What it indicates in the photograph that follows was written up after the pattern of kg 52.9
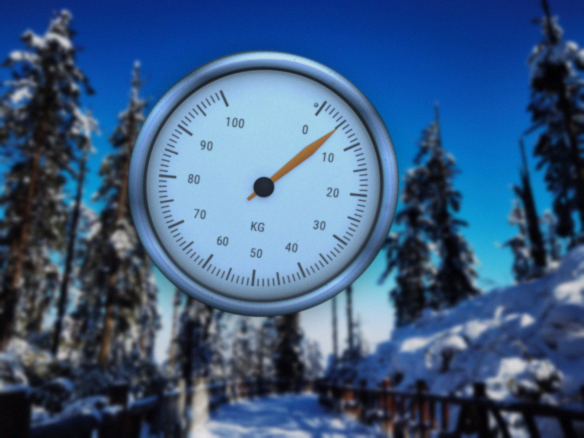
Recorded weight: kg 5
